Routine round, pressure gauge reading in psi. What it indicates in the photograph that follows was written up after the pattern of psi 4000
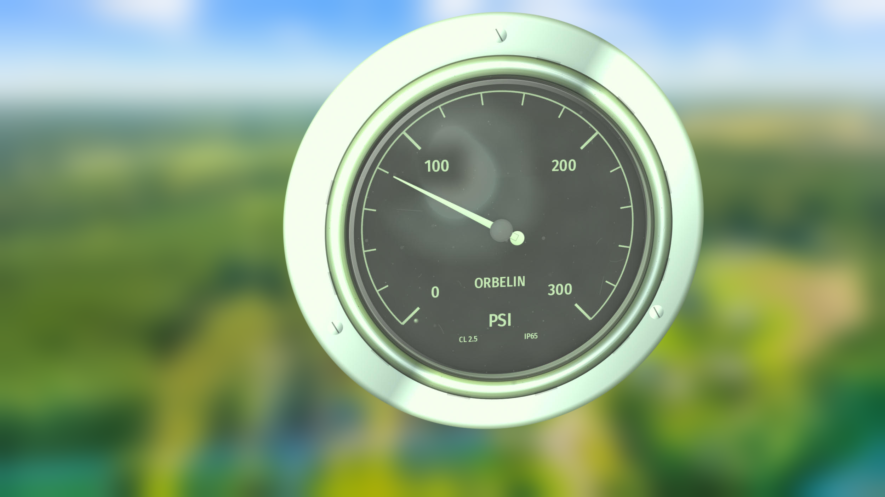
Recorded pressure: psi 80
